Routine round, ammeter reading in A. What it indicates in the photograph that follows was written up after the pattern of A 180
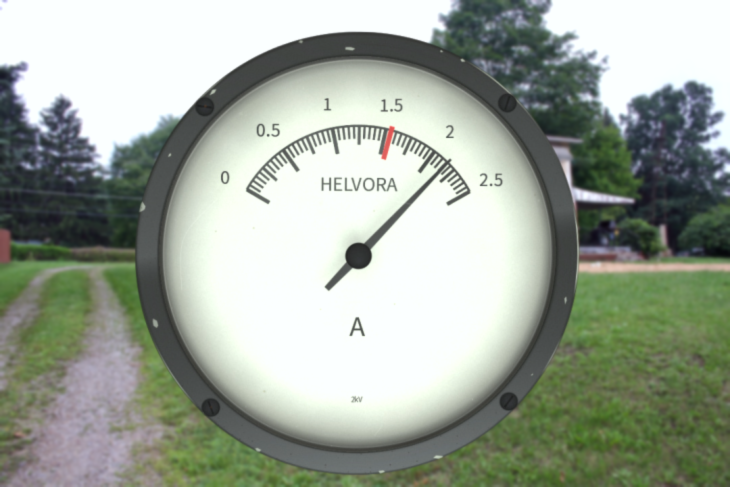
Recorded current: A 2.15
